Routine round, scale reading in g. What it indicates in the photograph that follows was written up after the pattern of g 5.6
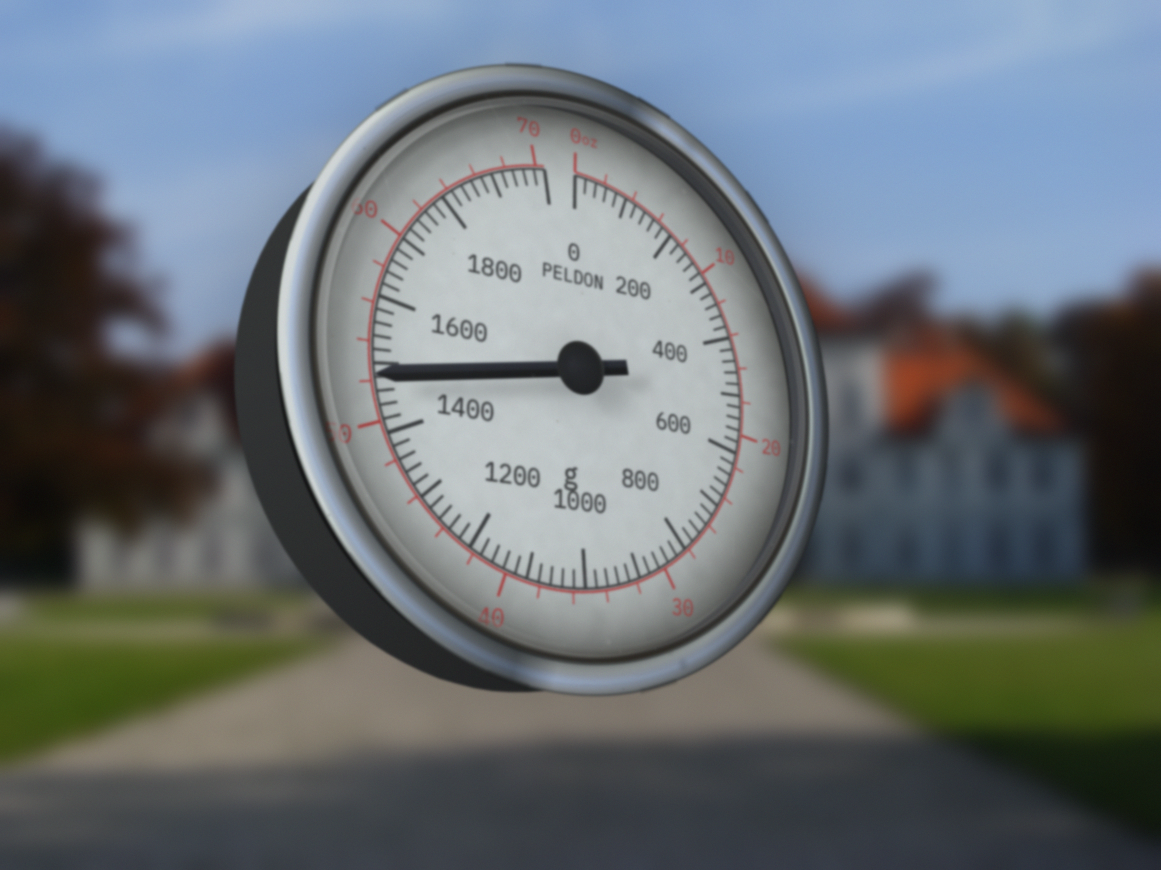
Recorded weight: g 1480
